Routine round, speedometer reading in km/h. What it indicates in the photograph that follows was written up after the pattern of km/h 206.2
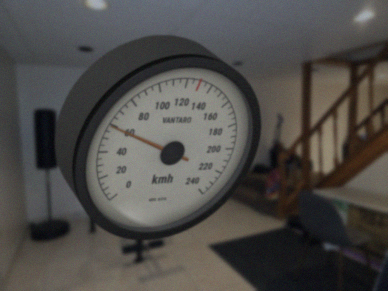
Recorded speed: km/h 60
